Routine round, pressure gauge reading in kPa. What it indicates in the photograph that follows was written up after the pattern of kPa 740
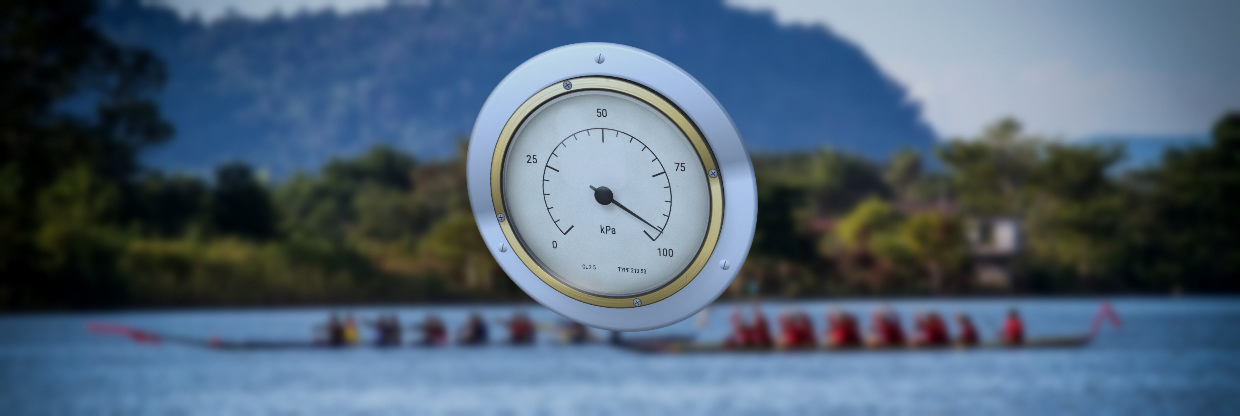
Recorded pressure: kPa 95
